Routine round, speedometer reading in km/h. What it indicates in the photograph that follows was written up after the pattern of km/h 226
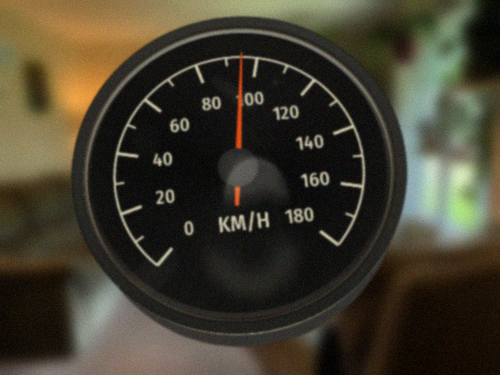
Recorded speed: km/h 95
